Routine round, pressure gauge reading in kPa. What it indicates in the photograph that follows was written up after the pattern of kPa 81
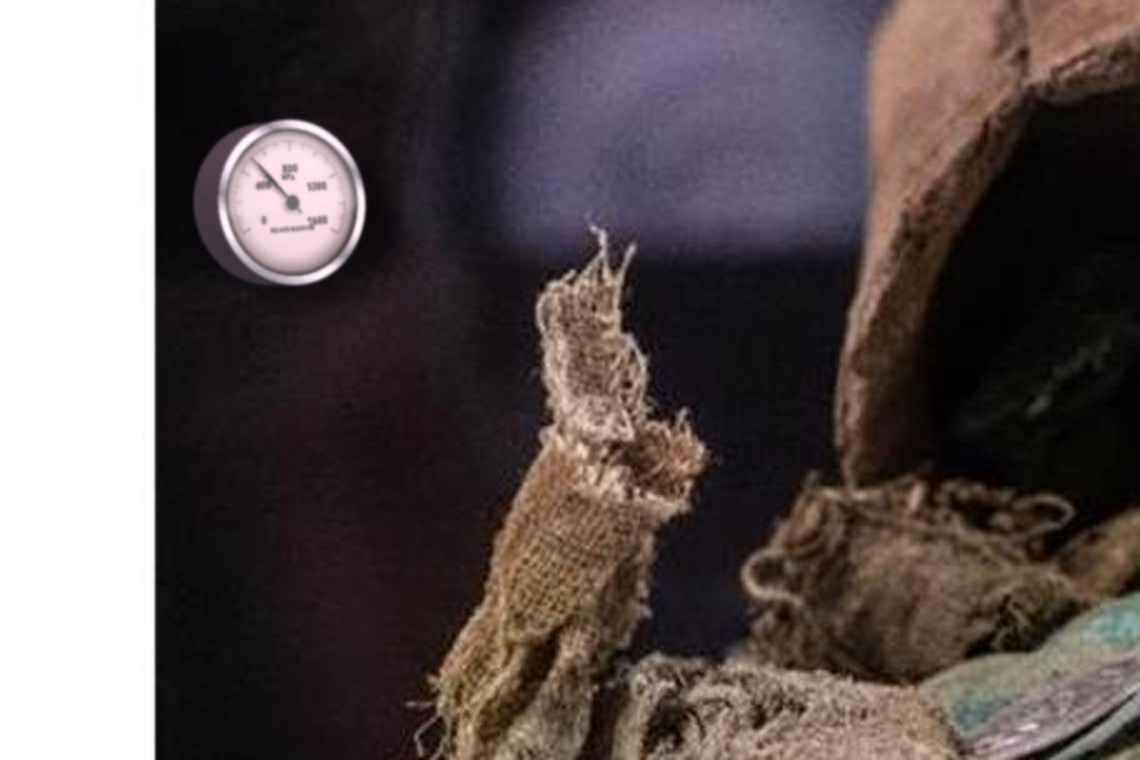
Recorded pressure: kPa 500
